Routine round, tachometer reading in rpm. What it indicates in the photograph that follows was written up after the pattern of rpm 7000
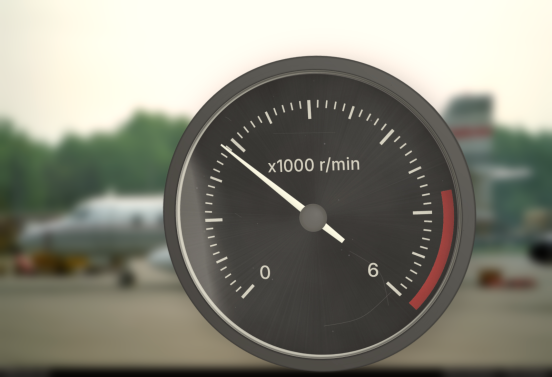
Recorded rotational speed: rpm 1900
